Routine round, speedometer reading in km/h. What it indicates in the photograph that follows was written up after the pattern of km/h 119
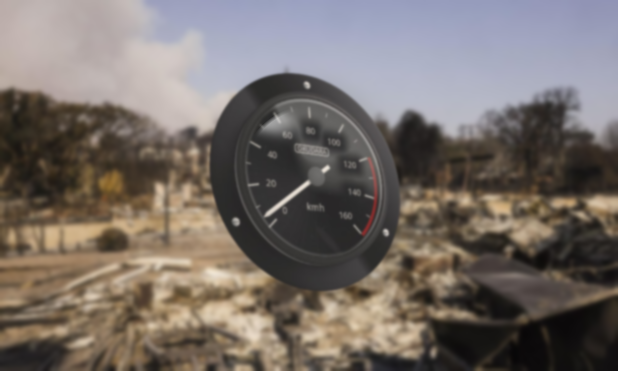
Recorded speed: km/h 5
